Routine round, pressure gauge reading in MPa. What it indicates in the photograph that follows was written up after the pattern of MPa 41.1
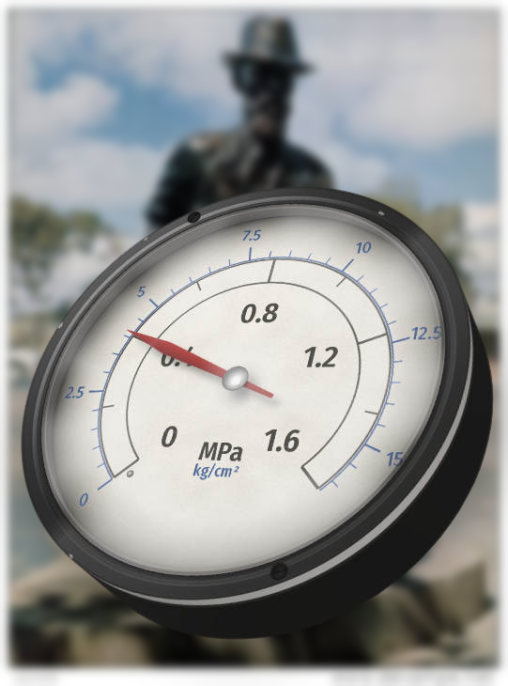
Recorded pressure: MPa 0.4
